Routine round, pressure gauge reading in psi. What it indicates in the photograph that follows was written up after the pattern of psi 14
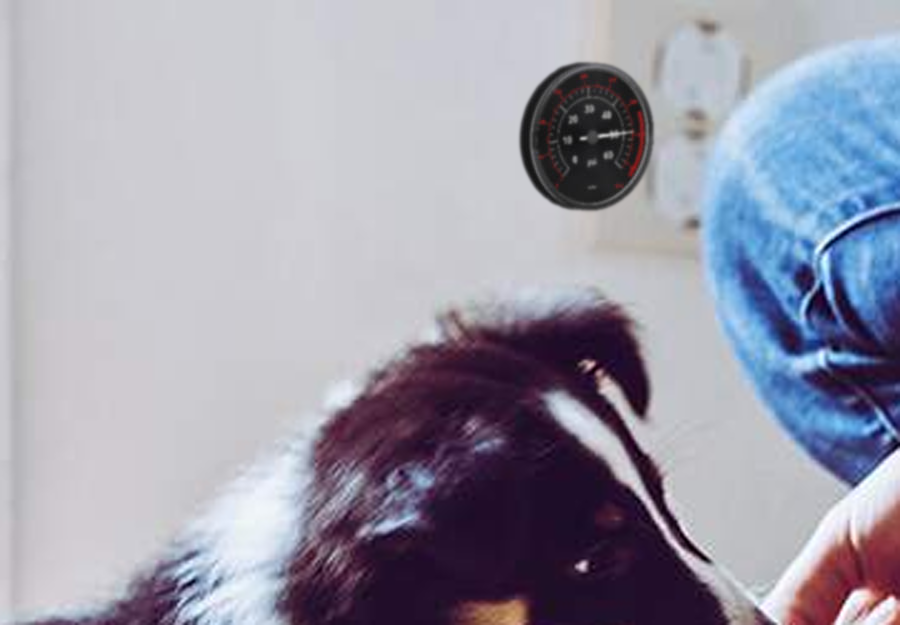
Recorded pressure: psi 50
